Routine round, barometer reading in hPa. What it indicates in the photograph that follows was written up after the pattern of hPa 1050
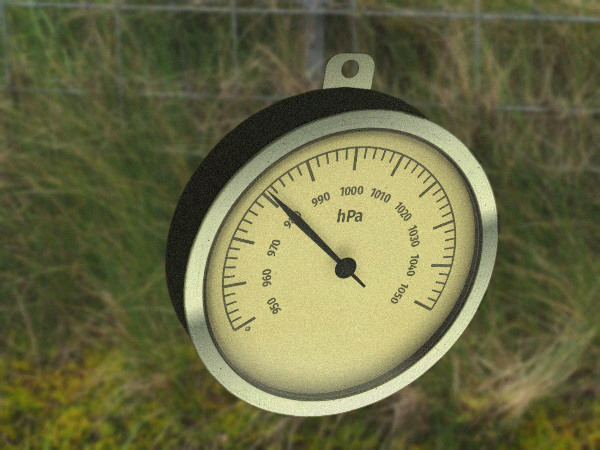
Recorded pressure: hPa 981
